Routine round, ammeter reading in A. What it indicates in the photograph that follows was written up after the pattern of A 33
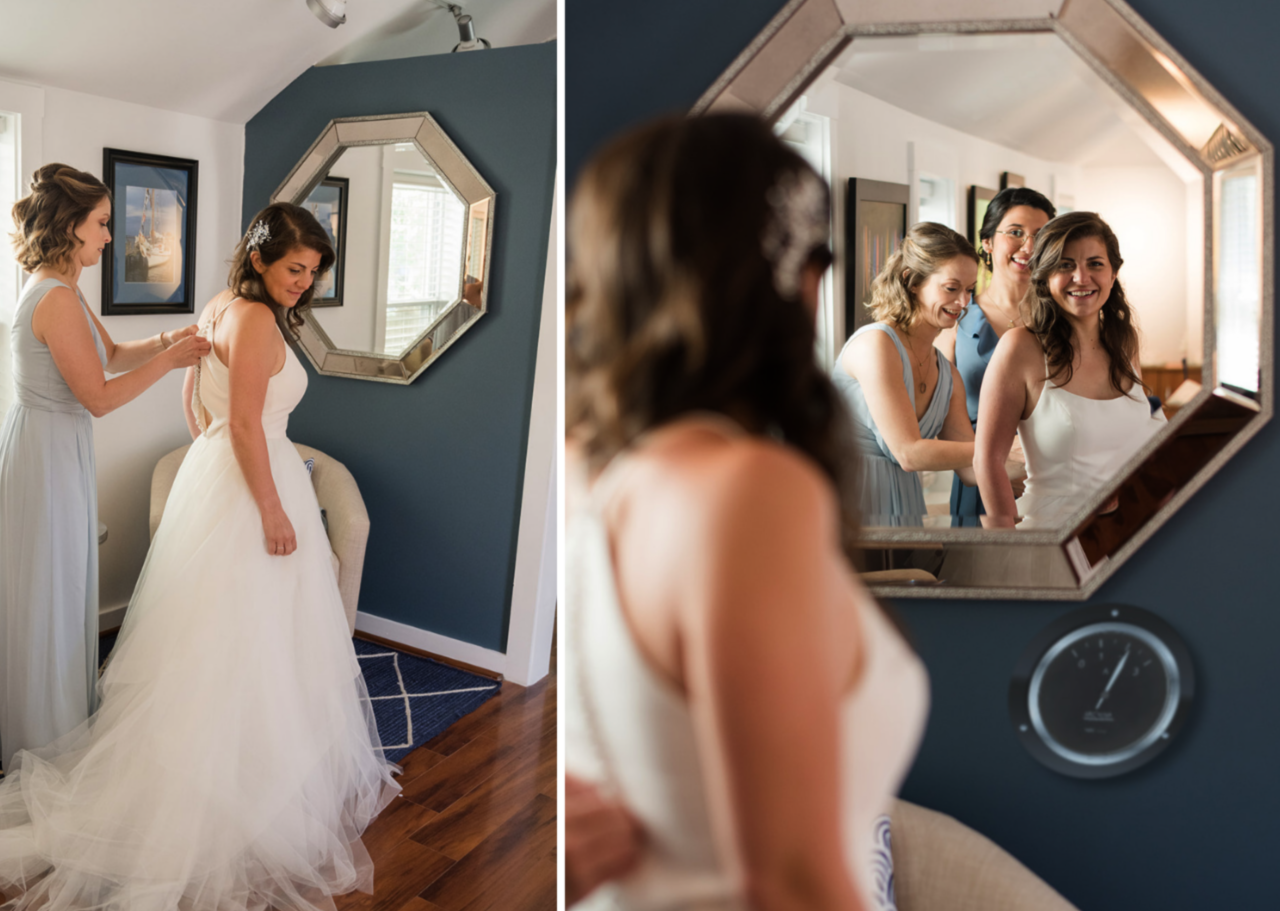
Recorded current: A 2
